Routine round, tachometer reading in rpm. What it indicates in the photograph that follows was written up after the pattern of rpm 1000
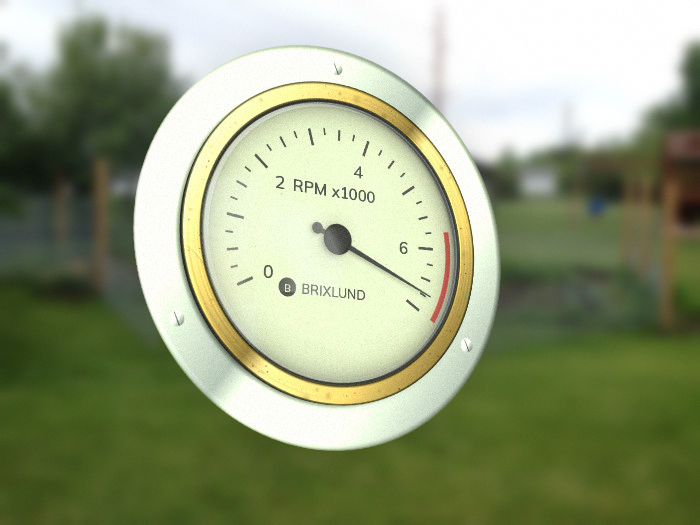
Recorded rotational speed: rpm 6750
